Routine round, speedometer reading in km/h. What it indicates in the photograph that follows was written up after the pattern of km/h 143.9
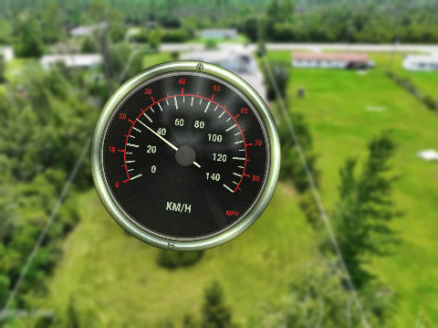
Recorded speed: km/h 35
